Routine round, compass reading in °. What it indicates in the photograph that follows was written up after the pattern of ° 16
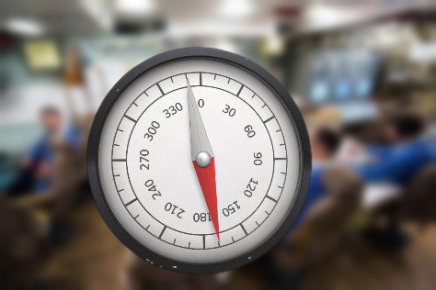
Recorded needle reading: ° 170
